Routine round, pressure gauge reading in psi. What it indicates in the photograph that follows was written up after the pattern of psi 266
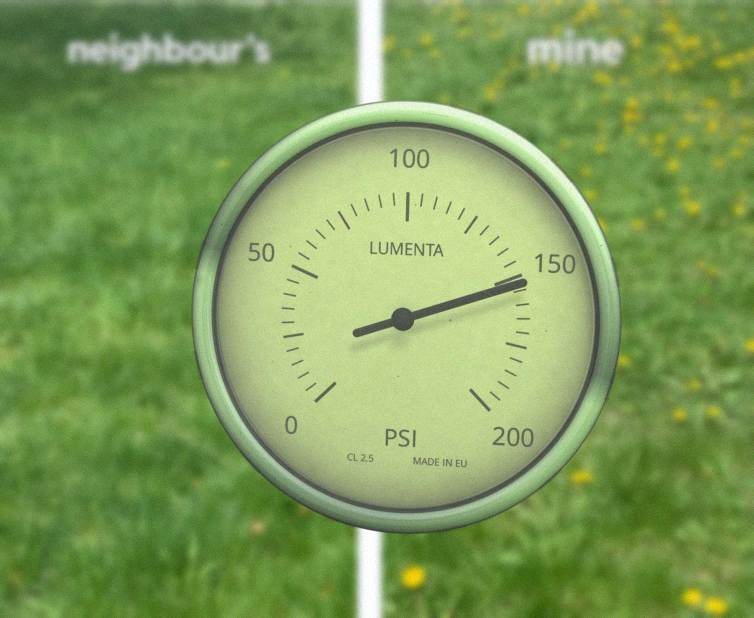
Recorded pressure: psi 152.5
